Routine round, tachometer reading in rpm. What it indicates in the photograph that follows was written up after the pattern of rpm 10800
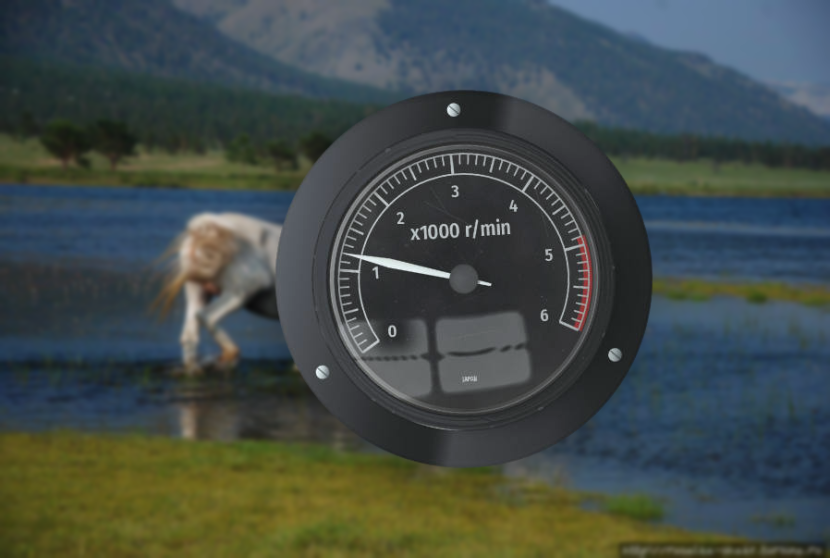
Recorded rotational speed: rpm 1200
